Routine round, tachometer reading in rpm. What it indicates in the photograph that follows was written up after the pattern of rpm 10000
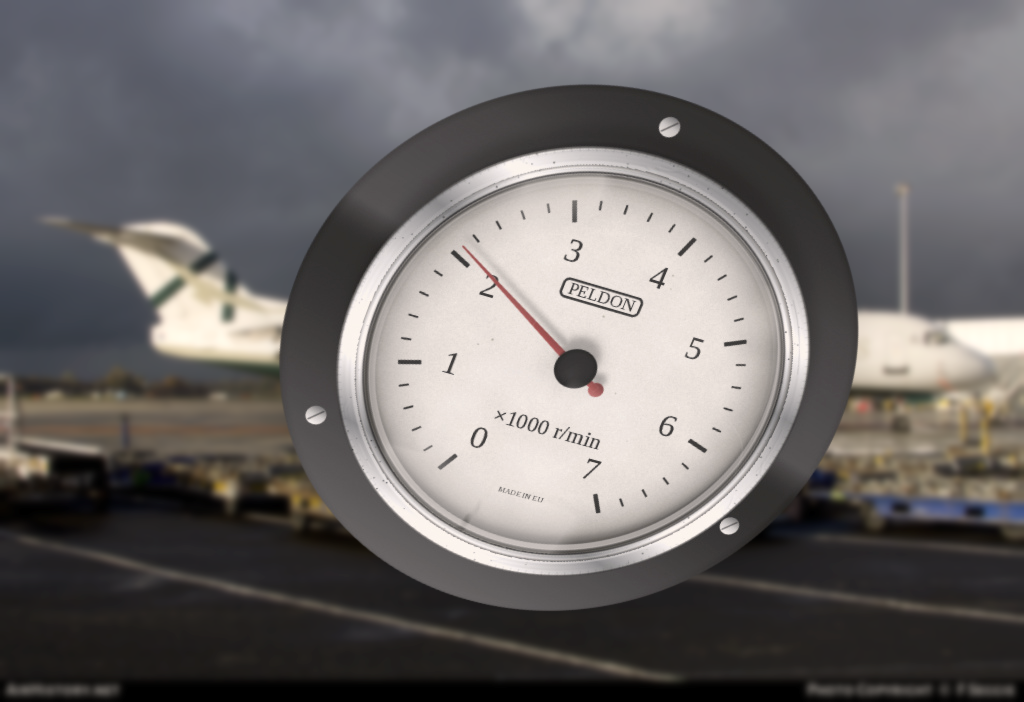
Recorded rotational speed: rpm 2100
